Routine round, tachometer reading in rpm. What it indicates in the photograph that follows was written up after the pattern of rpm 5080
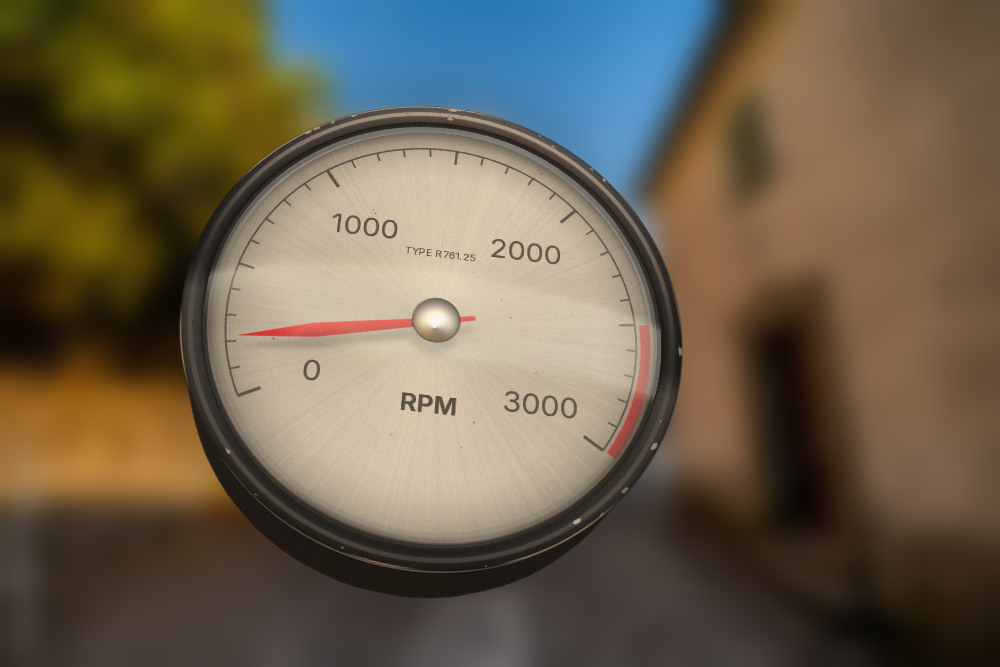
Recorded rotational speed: rpm 200
